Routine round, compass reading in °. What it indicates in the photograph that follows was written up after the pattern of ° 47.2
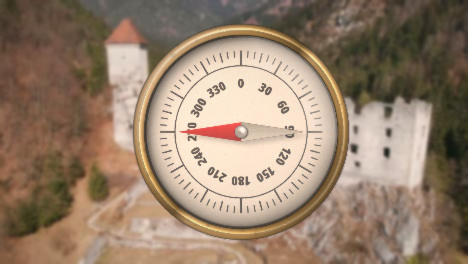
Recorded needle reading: ° 270
